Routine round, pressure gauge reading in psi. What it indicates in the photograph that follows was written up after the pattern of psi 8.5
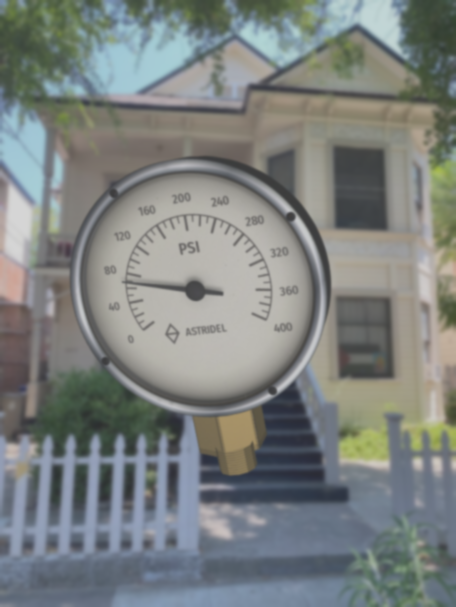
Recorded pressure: psi 70
